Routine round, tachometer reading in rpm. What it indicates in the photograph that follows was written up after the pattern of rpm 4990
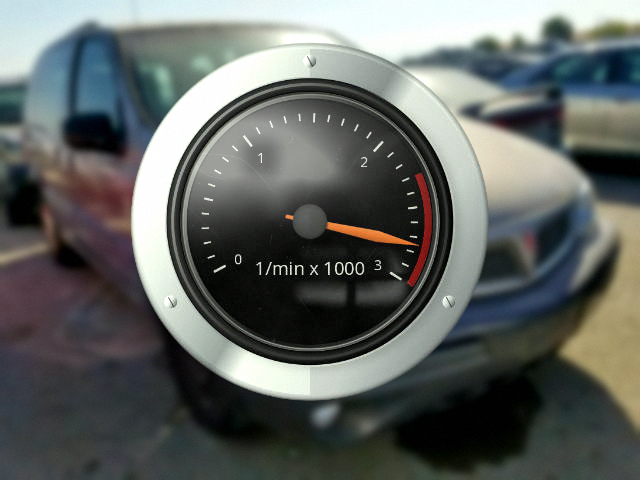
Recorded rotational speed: rpm 2750
